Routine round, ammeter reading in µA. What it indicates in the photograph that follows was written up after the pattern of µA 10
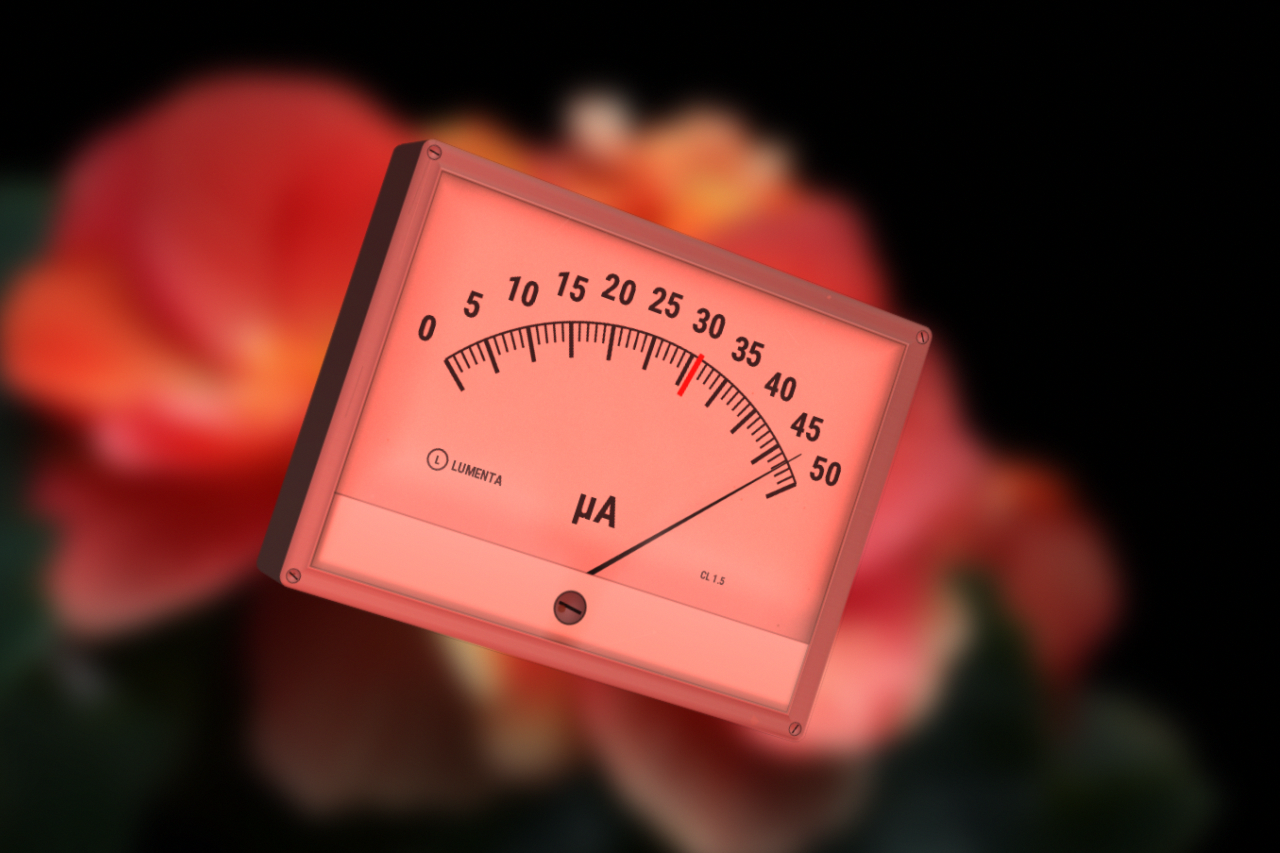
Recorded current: µA 47
